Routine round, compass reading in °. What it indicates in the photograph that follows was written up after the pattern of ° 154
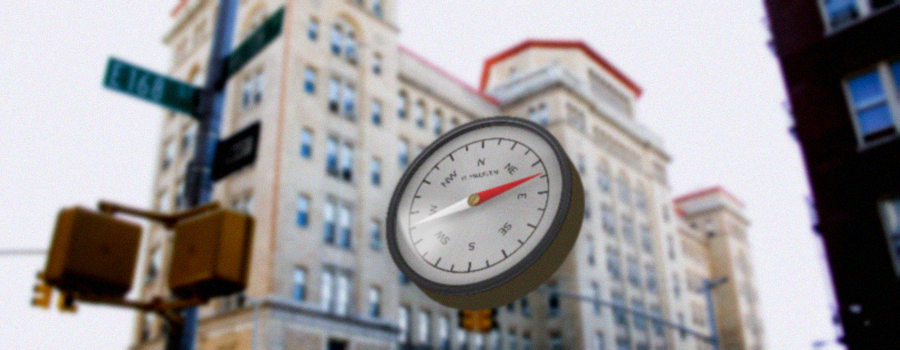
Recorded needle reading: ° 75
